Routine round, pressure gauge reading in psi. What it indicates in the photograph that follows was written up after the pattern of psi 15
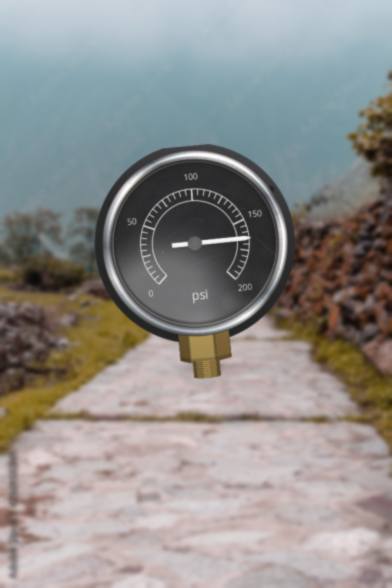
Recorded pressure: psi 165
